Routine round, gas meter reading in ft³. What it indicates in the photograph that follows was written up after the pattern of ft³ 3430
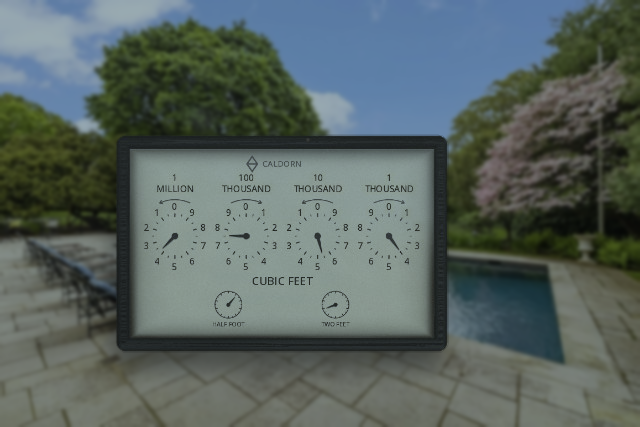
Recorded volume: ft³ 375400
